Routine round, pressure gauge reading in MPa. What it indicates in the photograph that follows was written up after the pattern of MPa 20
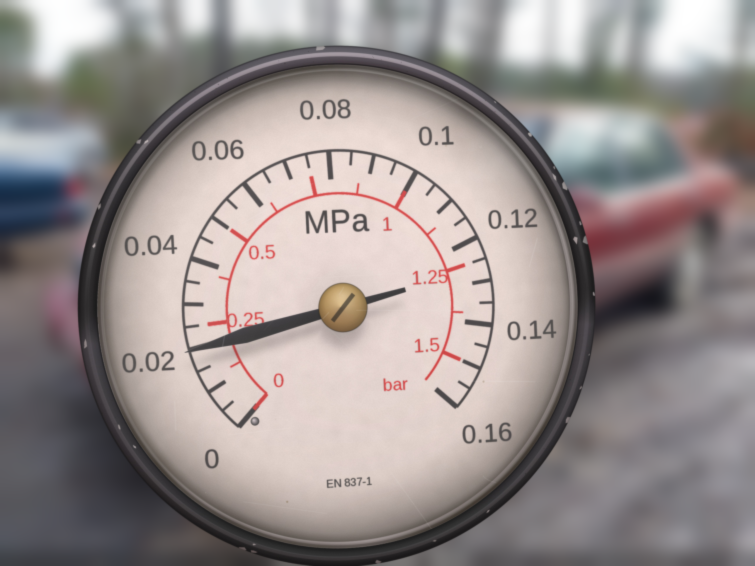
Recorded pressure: MPa 0.02
